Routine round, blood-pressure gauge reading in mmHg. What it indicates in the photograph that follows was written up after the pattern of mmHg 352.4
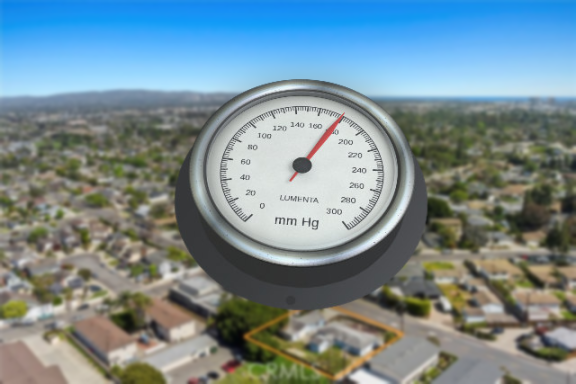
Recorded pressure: mmHg 180
